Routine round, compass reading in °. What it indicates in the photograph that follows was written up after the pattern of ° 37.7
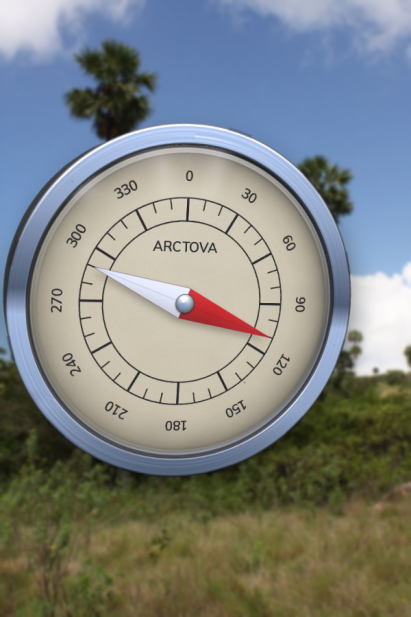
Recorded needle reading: ° 110
